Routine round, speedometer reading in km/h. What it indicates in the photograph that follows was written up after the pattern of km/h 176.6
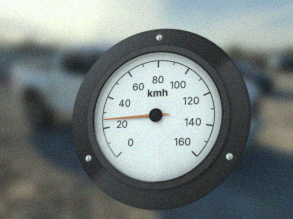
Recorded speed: km/h 25
